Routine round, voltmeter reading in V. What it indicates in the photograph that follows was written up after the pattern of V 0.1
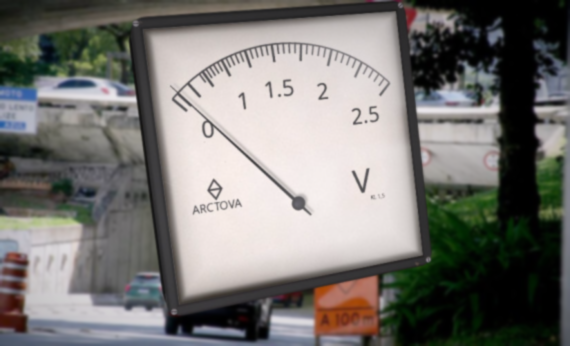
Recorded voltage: V 0.25
